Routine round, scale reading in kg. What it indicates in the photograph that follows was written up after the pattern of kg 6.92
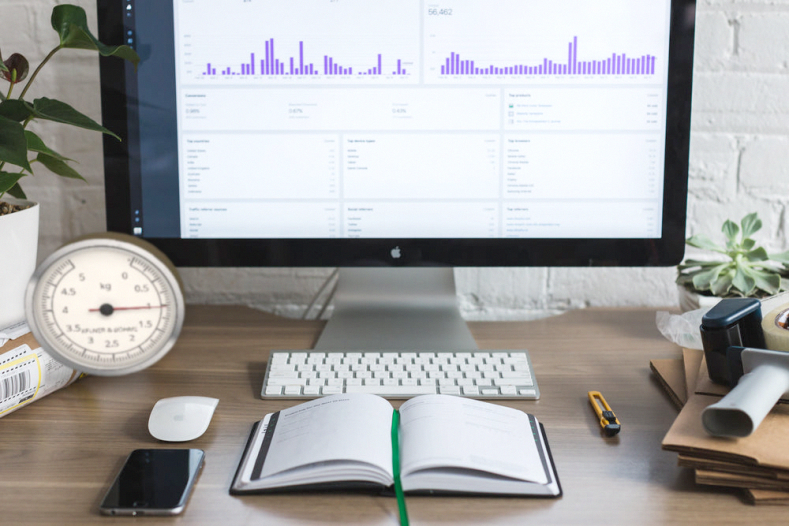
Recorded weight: kg 1
